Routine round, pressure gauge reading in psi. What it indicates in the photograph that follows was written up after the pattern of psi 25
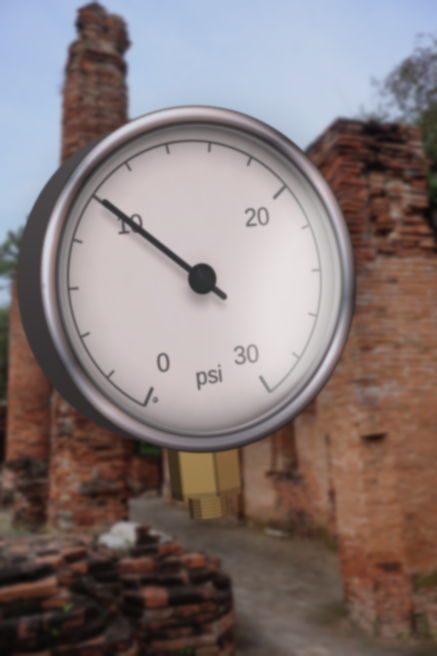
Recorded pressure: psi 10
